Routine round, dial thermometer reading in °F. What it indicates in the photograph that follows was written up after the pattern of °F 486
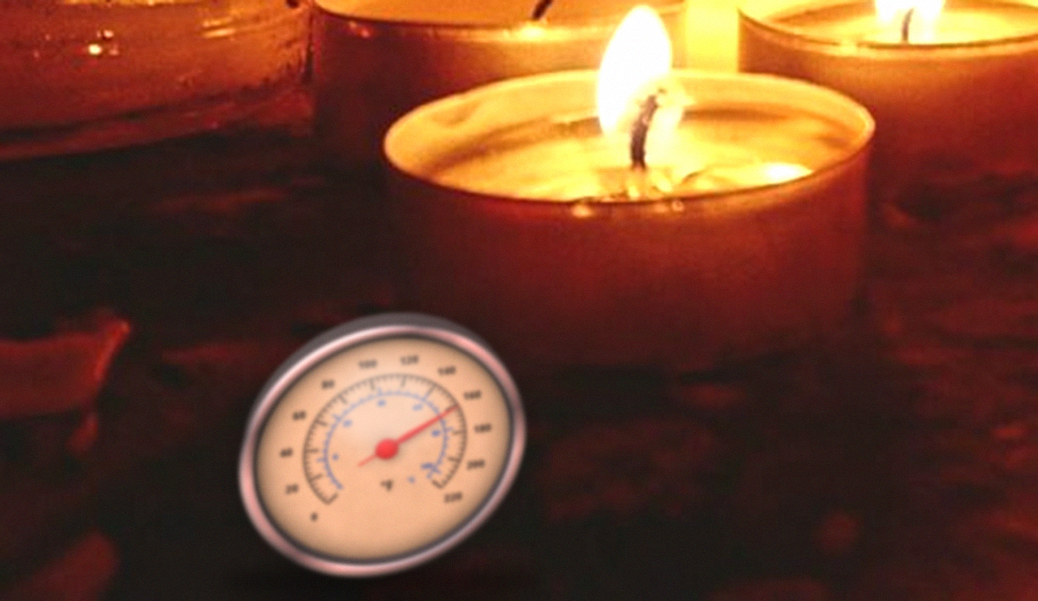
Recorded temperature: °F 160
